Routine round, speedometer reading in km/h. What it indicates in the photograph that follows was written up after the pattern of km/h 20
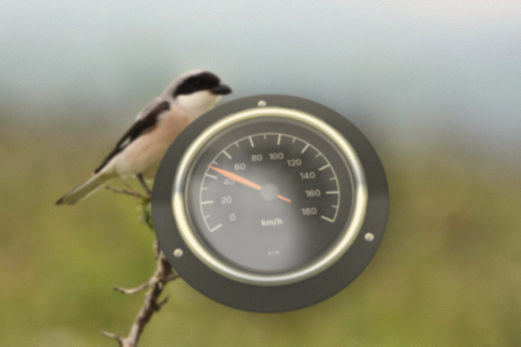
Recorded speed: km/h 45
